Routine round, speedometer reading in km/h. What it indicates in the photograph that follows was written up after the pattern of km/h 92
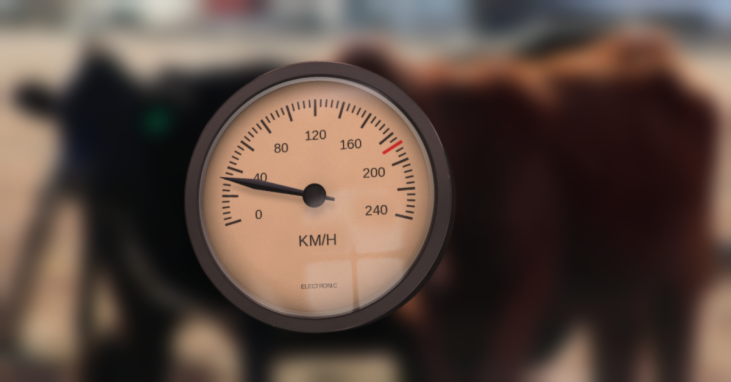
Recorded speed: km/h 32
